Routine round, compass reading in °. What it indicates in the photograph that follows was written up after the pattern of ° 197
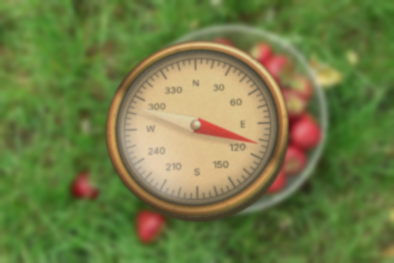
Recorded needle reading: ° 110
